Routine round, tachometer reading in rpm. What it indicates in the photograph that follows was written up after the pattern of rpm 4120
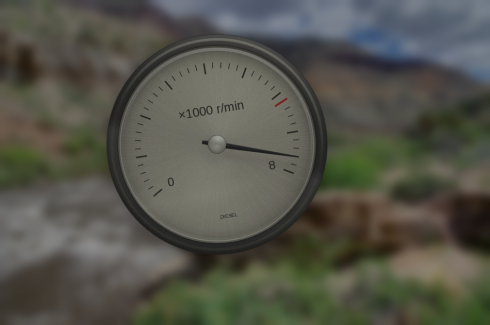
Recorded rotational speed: rpm 7600
